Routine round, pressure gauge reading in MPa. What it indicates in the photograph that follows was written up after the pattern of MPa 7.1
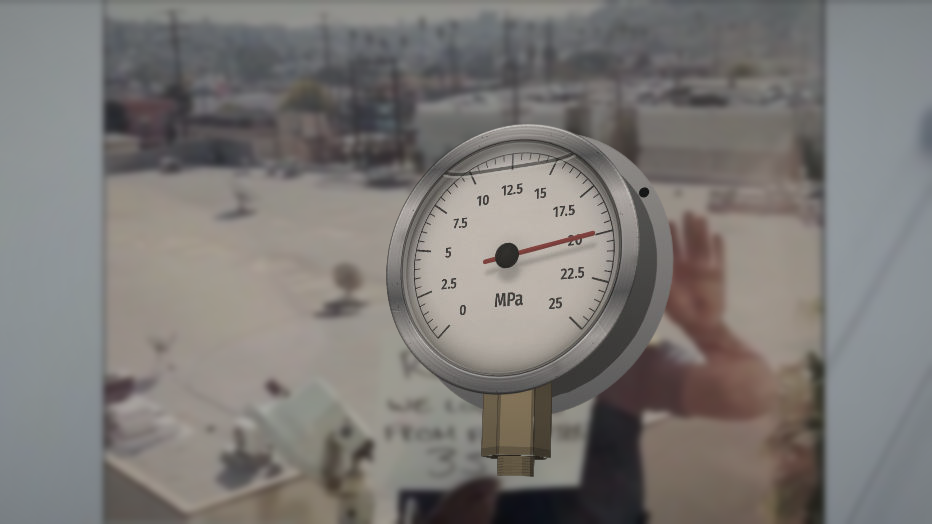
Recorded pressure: MPa 20
